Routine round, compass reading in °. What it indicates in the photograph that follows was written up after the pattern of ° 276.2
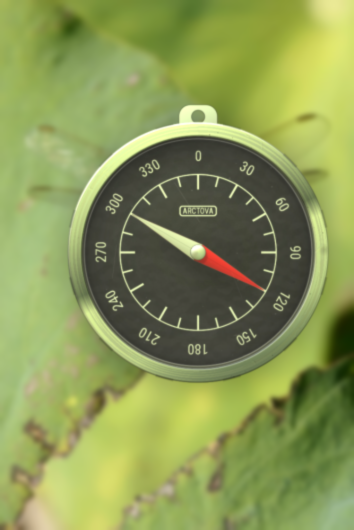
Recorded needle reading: ° 120
